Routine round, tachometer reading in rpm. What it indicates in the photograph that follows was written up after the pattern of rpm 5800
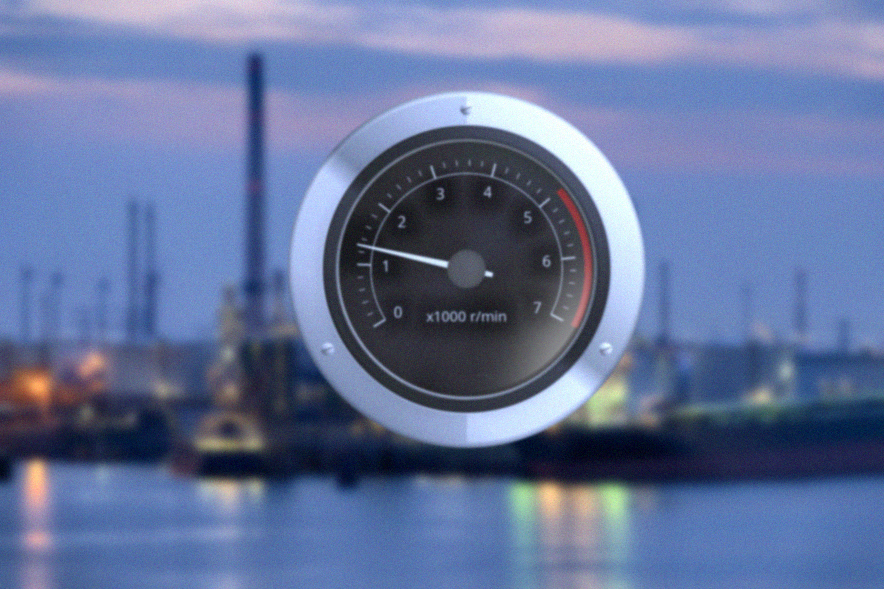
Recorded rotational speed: rpm 1300
